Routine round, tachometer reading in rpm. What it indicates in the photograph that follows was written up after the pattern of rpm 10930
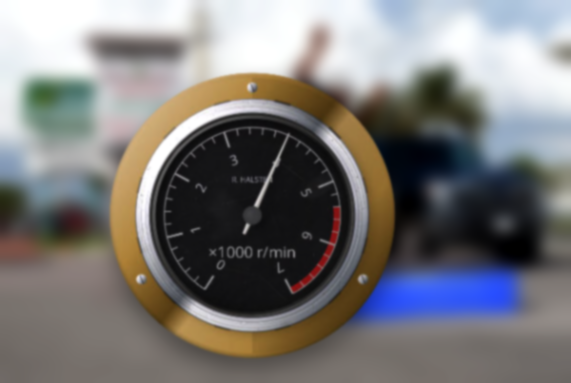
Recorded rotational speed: rpm 4000
